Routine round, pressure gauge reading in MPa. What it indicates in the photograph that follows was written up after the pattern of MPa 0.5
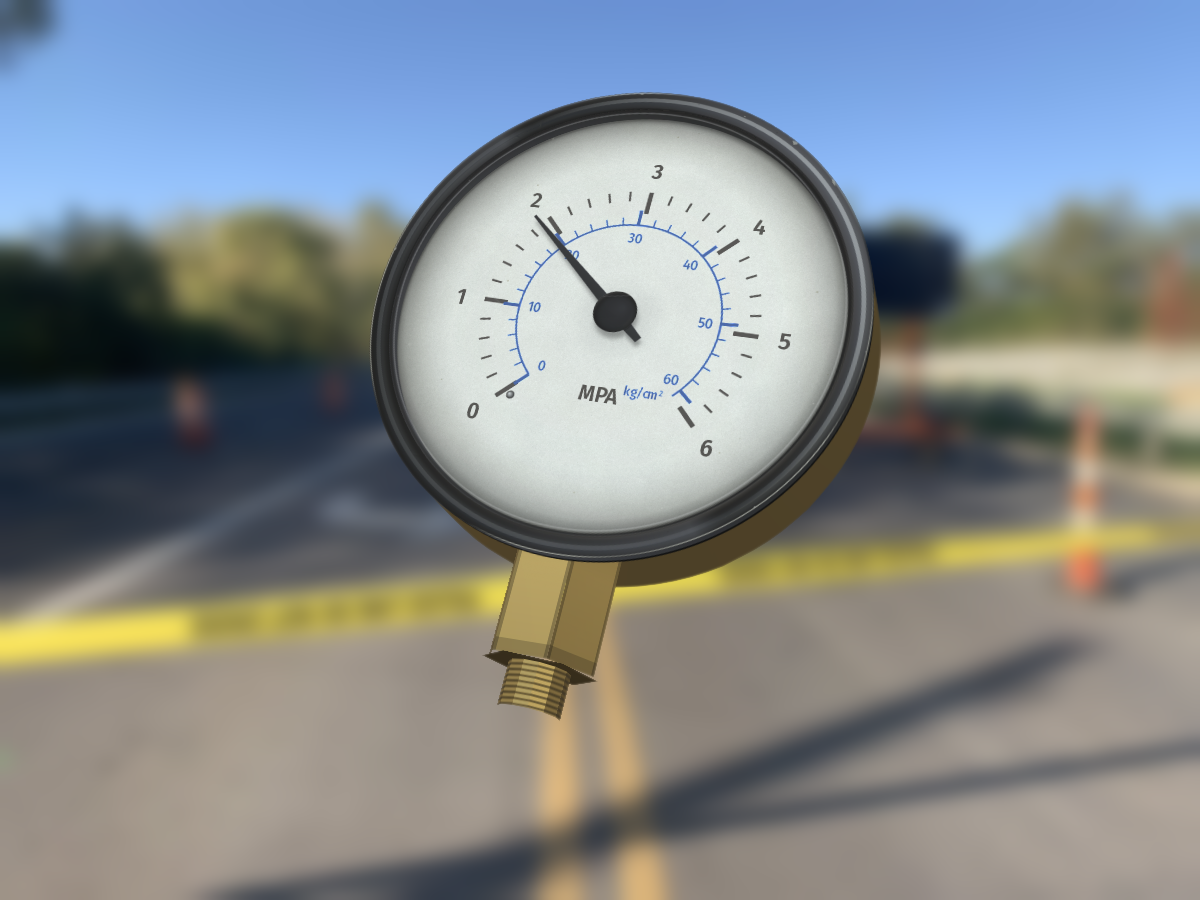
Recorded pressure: MPa 1.9
